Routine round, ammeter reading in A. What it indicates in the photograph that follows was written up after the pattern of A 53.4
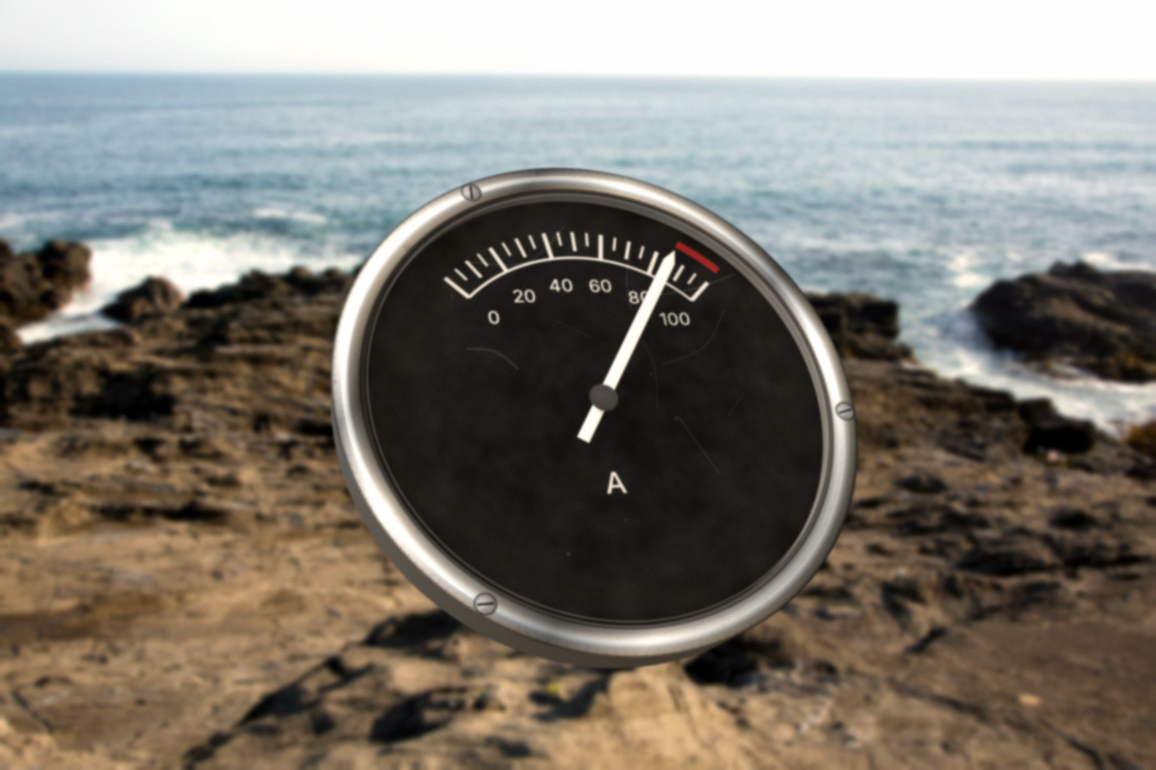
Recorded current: A 85
